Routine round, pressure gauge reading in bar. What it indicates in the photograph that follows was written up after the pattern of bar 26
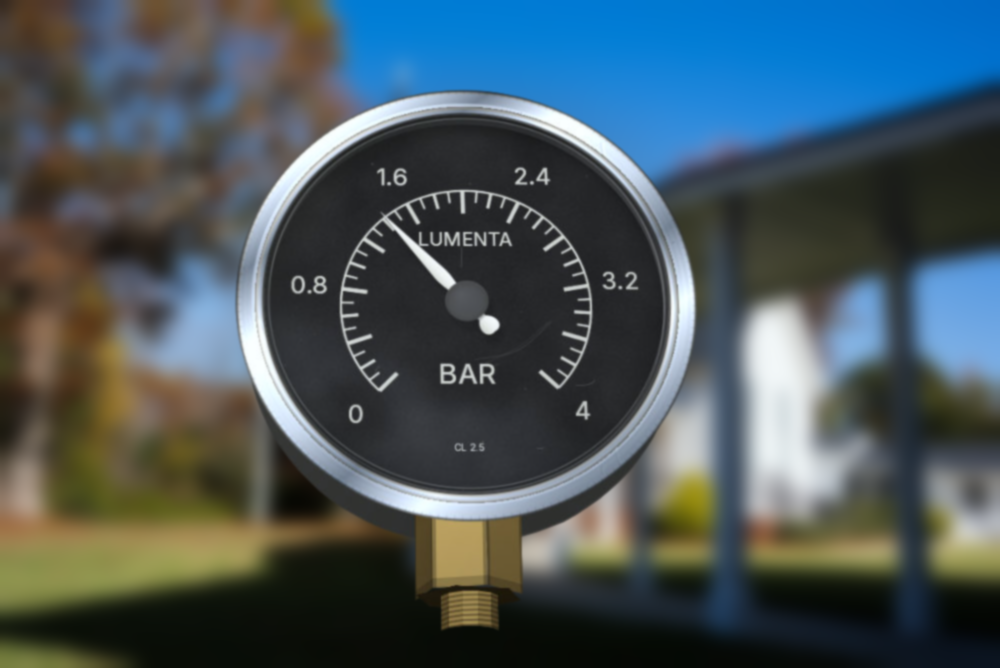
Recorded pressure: bar 1.4
